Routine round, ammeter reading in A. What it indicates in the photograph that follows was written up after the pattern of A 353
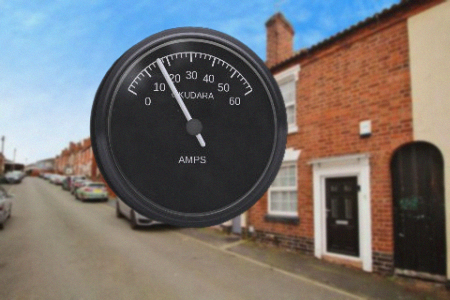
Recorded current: A 16
